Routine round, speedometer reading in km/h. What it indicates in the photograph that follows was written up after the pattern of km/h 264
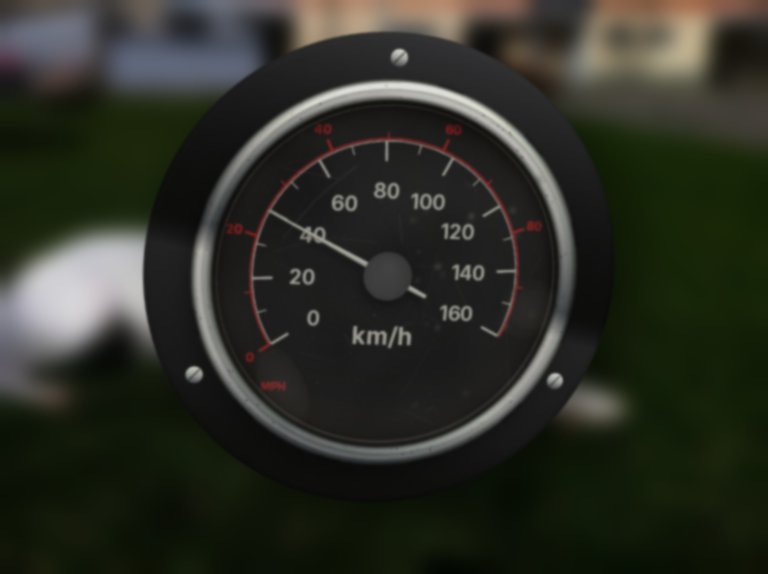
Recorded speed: km/h 40
